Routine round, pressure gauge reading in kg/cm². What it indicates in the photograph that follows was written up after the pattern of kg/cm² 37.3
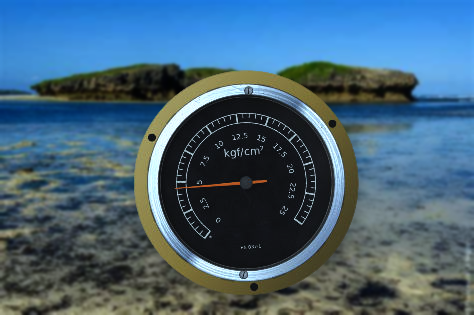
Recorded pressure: kg/cm² 4.5
